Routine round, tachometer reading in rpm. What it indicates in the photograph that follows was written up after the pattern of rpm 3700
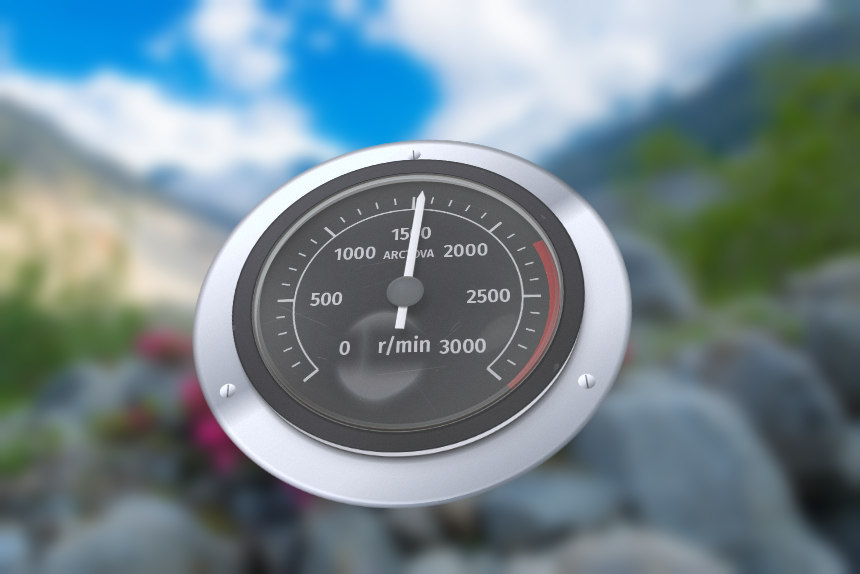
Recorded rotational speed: rpm 1550
